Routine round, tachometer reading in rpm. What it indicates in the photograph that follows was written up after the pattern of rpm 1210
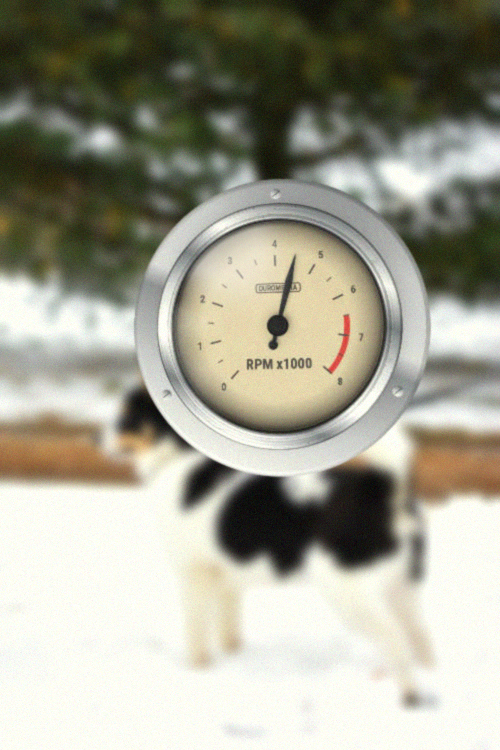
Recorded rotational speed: rpm 4500
